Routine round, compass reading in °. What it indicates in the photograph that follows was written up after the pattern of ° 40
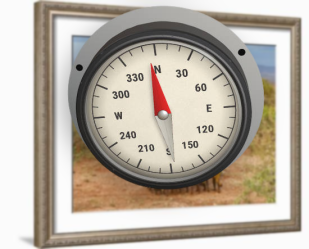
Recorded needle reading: ° 355
